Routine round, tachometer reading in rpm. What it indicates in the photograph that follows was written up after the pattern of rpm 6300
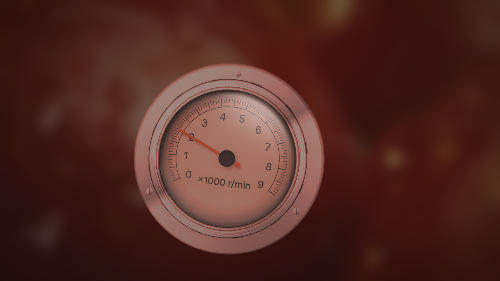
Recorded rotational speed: rpm 2000
